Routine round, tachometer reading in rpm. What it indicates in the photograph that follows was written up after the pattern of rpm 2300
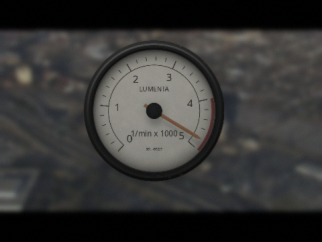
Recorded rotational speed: rpm 4800
